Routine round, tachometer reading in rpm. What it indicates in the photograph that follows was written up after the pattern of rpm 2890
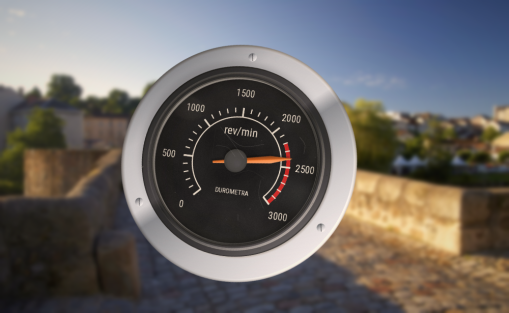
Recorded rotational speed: rpm 2400
